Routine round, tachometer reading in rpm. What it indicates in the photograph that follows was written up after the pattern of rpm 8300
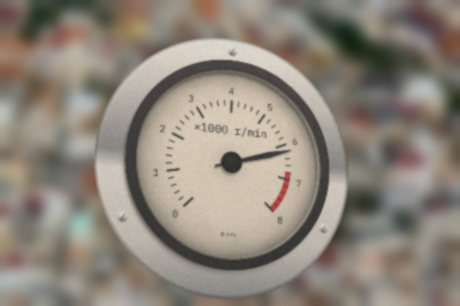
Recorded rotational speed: rpm 6200
